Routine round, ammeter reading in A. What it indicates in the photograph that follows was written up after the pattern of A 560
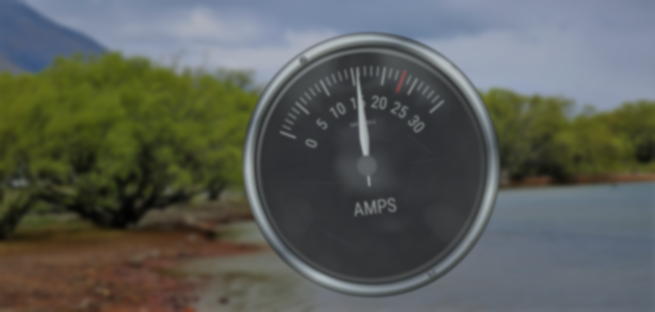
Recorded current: A 16
